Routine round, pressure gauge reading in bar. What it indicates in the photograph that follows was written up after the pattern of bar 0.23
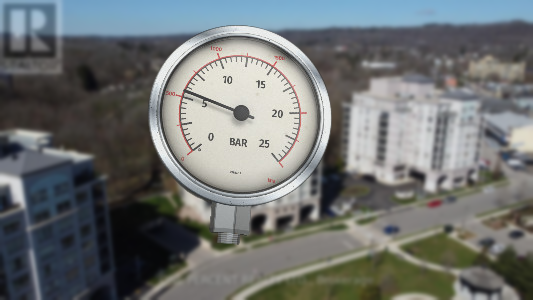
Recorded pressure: bar 5.5
